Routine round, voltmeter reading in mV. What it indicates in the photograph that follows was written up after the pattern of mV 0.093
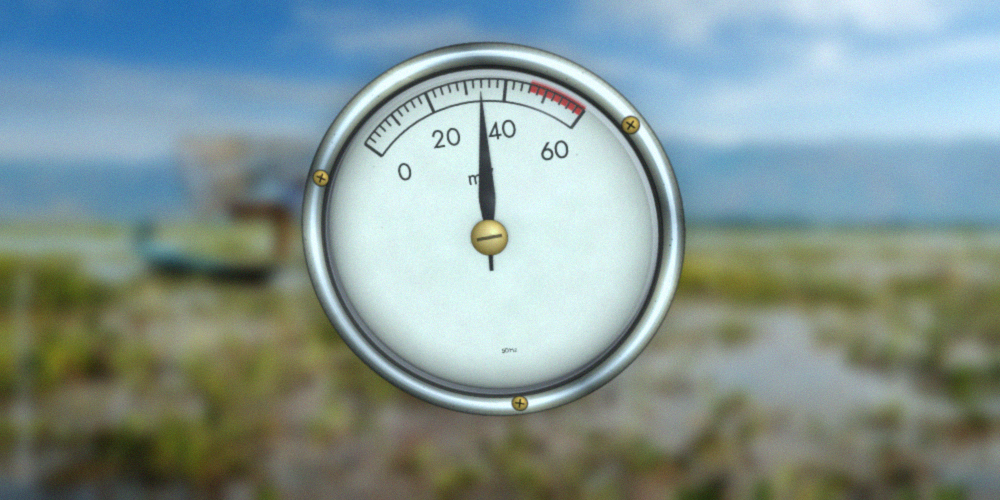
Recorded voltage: mV 34
